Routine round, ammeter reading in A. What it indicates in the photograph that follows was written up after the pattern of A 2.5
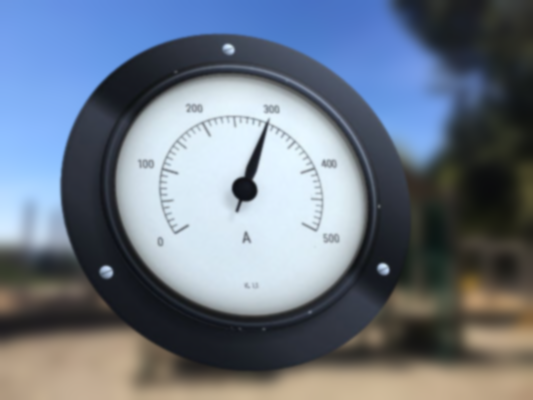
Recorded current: A 300
